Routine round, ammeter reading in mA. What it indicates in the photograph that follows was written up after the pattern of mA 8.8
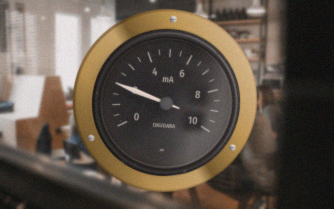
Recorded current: mA 2
